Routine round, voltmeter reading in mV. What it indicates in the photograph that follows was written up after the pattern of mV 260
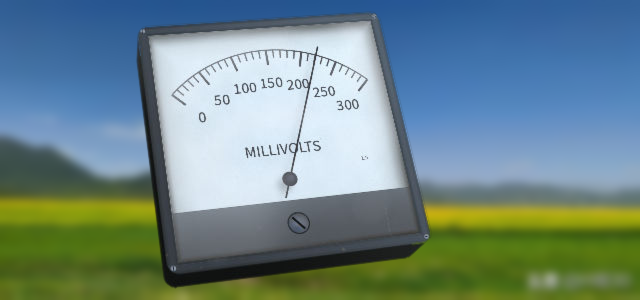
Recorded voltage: mV 220
